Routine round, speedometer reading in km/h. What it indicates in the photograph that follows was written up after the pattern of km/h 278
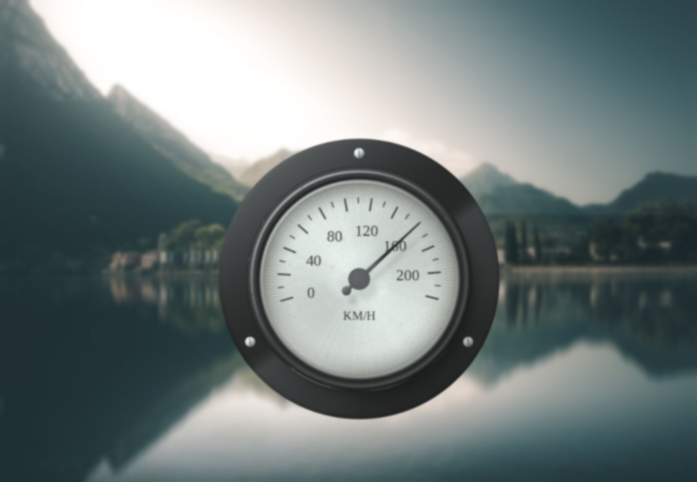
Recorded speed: km/h 160
